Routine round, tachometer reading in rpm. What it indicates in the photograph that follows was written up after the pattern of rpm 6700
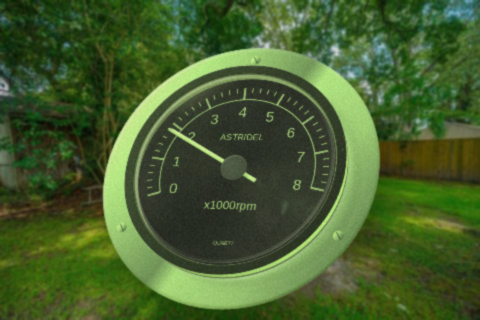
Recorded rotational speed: rpm 1800
